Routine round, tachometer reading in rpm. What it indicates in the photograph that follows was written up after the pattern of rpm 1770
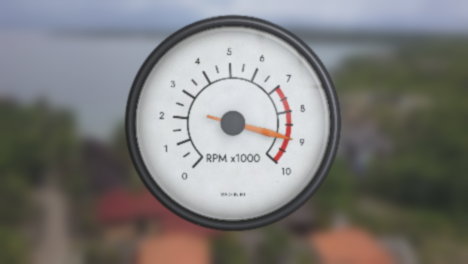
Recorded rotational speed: rpm 9000
